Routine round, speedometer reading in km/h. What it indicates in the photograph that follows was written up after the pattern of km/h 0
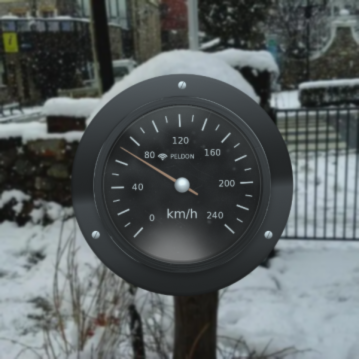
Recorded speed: km/h 70
